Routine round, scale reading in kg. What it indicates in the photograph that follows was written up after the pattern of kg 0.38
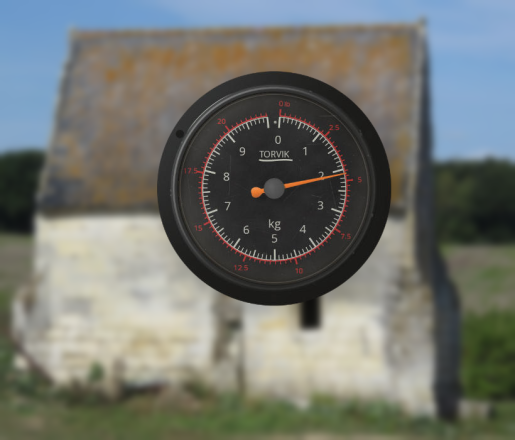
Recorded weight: kg 2.1
